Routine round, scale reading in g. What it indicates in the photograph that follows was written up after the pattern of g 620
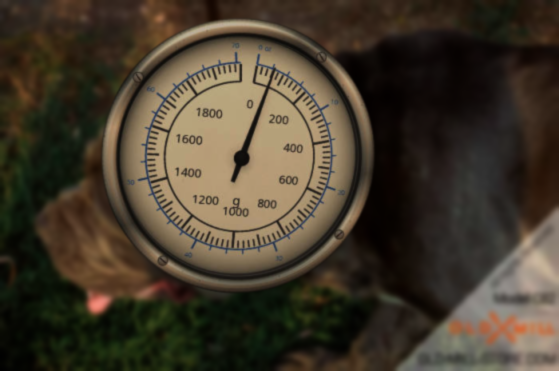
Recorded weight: g 60
